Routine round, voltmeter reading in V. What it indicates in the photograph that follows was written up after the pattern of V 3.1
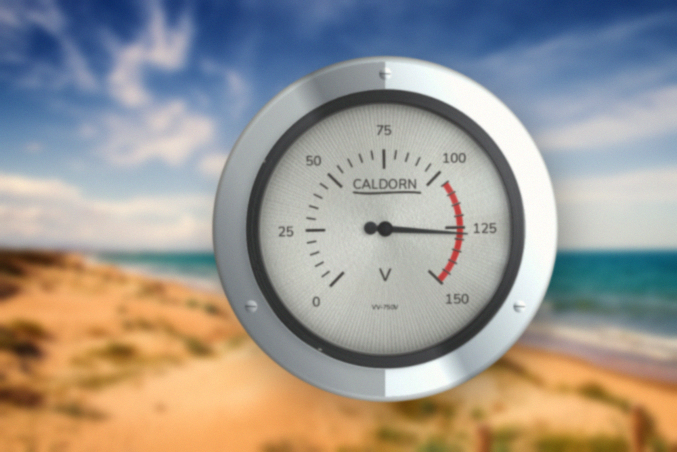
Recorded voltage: V 127.5
